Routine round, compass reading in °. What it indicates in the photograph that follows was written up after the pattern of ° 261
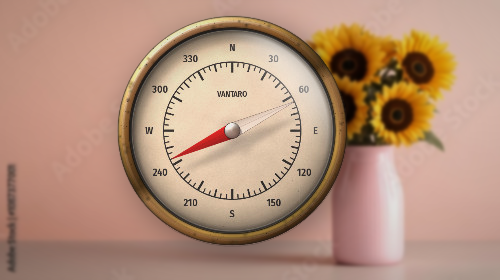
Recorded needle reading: ° 245
